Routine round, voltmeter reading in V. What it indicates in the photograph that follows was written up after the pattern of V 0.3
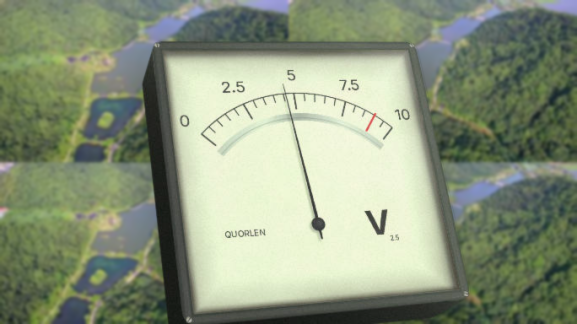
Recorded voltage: V 4.5
